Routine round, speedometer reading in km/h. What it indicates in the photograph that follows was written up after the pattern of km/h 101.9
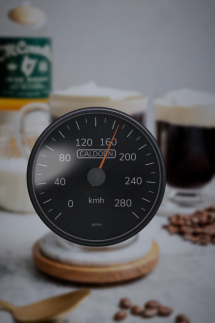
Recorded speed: km/h 165
